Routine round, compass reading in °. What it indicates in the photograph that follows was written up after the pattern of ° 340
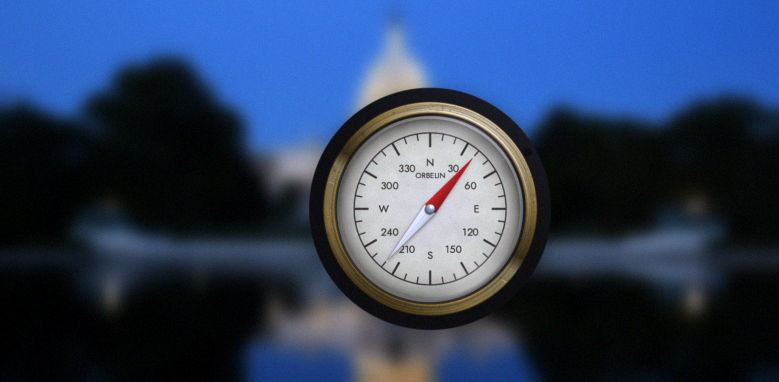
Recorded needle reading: ° 40
